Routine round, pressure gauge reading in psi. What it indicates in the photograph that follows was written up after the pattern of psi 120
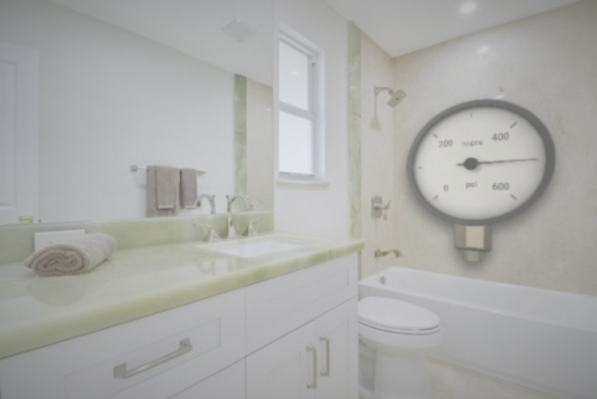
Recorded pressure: psi 500
